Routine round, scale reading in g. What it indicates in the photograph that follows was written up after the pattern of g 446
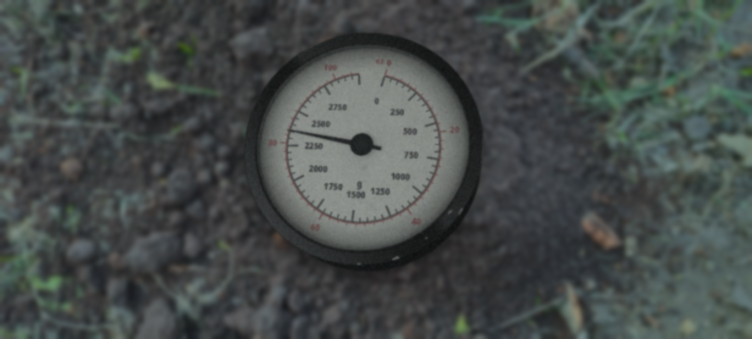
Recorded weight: g 2350
